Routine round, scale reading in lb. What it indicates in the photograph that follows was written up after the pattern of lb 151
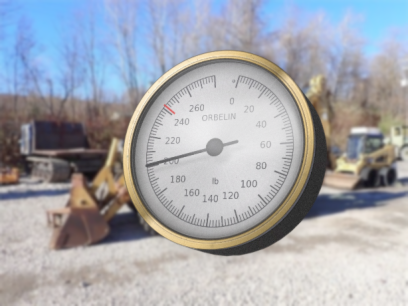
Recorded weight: lb 200
